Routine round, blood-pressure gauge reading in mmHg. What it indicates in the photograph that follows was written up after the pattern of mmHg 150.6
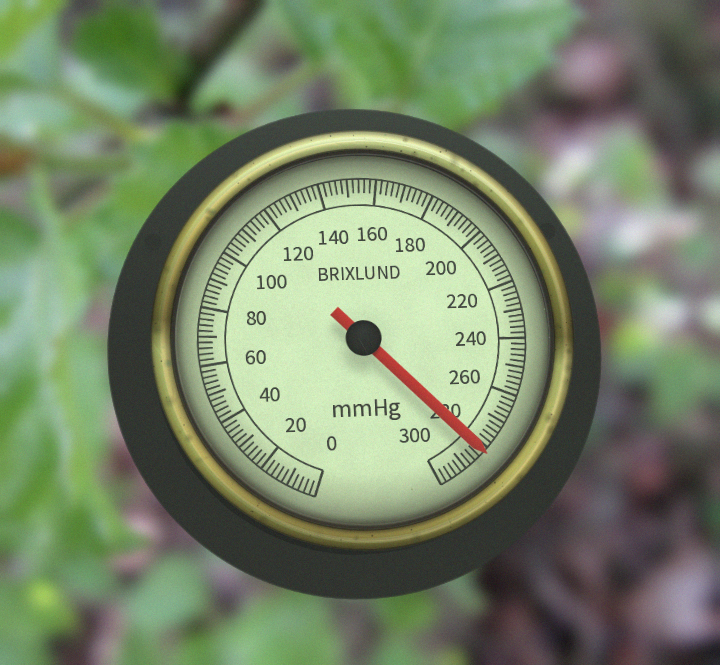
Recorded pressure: mmHg 282
